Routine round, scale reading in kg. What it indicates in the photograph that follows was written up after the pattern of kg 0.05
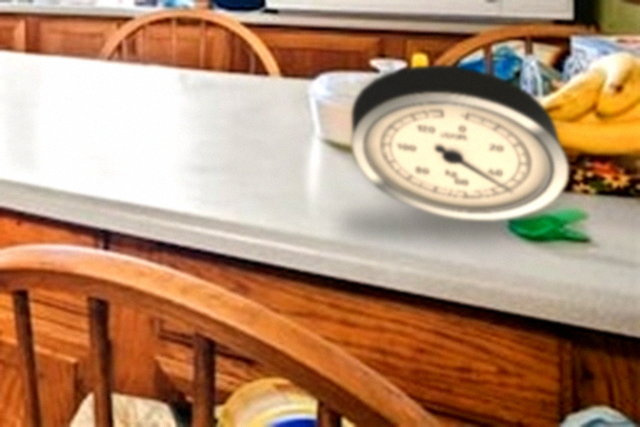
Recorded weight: kg 45
